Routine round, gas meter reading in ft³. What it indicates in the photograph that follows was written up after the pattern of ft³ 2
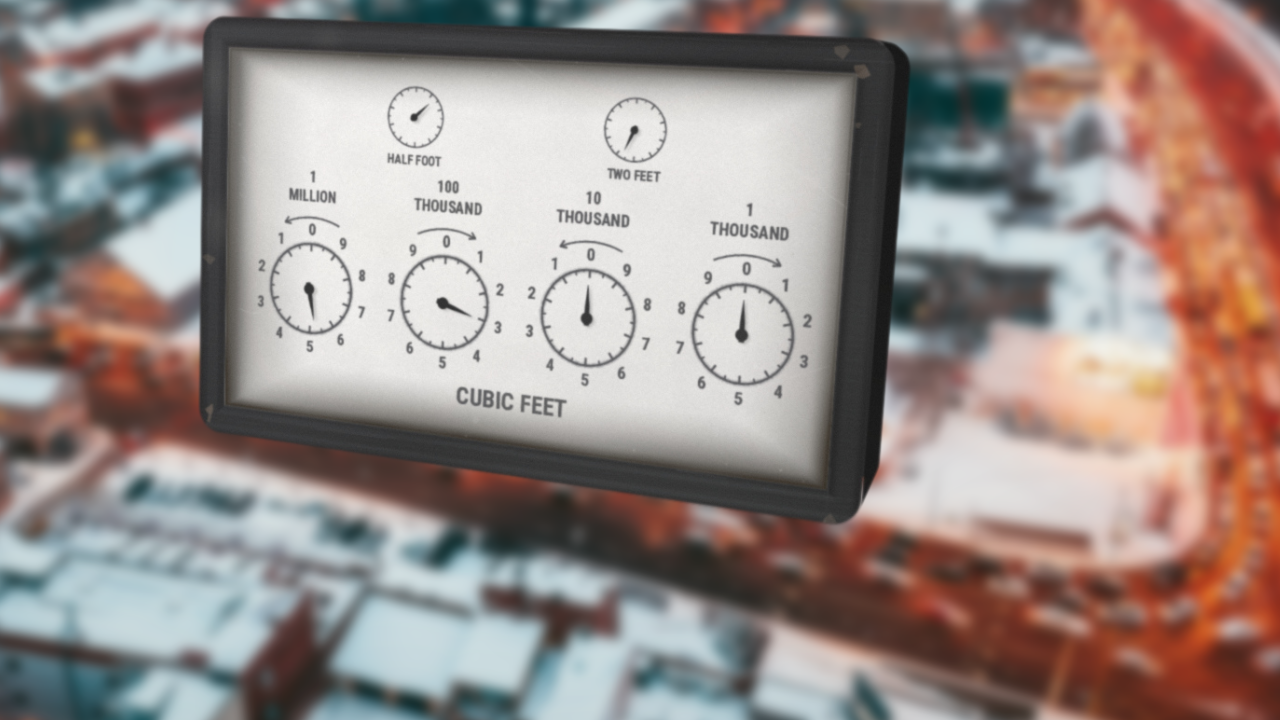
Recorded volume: ft³ 530000
